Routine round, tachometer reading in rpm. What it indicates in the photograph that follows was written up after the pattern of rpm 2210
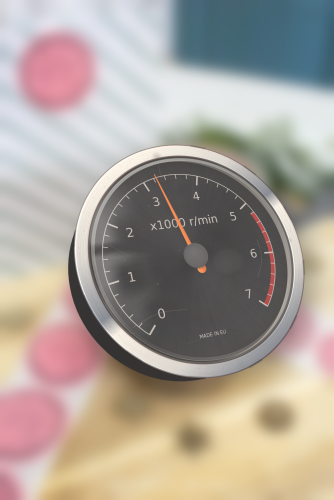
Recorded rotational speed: rpm 3200
